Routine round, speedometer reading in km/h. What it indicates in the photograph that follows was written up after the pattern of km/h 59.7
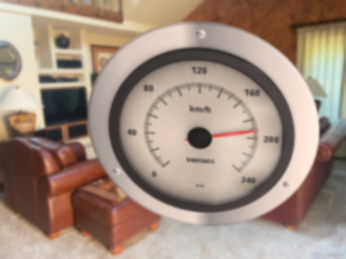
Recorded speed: km/h 190
